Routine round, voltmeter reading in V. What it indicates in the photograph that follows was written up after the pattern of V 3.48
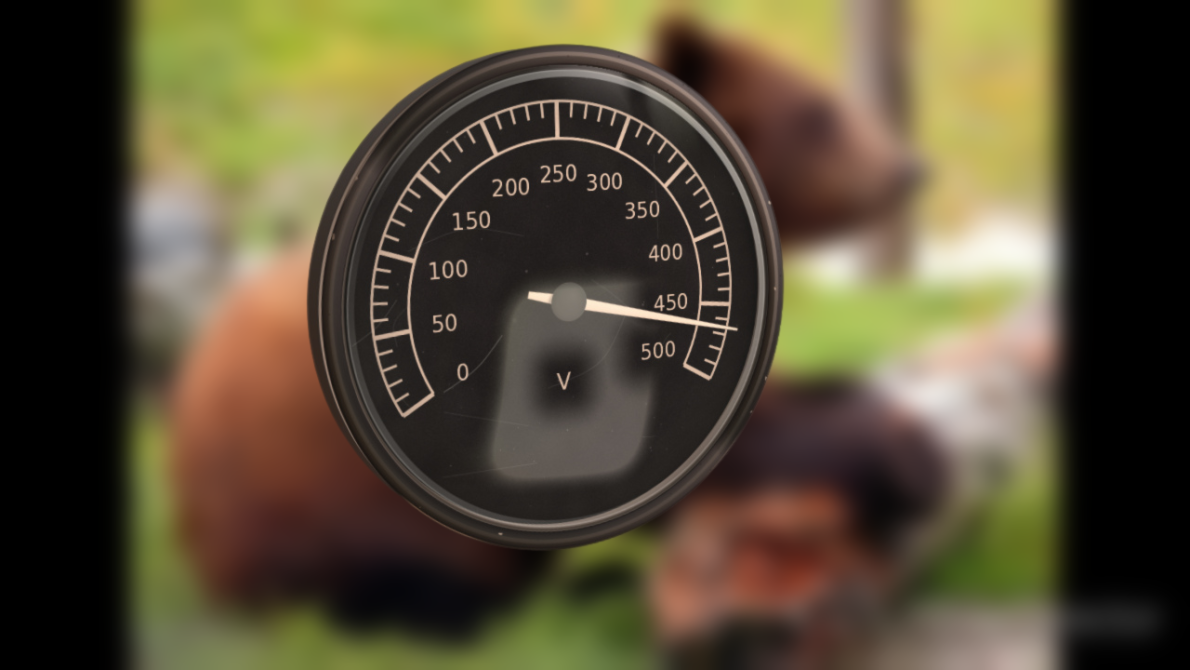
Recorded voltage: V 465
